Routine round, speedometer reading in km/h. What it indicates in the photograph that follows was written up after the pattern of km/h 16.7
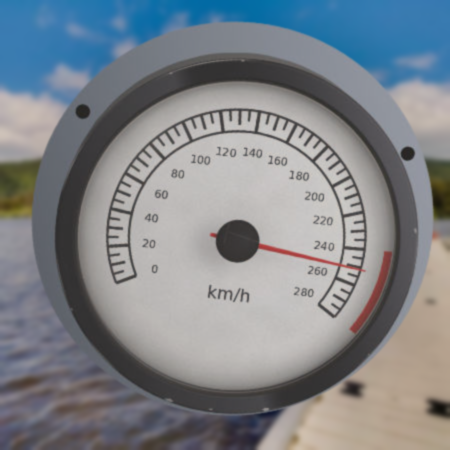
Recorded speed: km/h 250
